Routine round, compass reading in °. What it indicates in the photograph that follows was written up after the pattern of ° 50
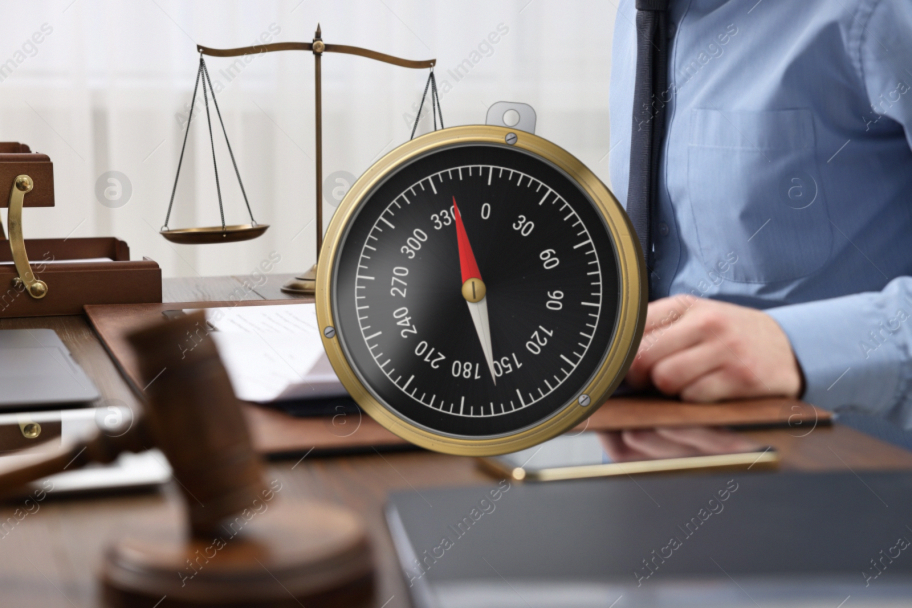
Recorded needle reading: ° 340
